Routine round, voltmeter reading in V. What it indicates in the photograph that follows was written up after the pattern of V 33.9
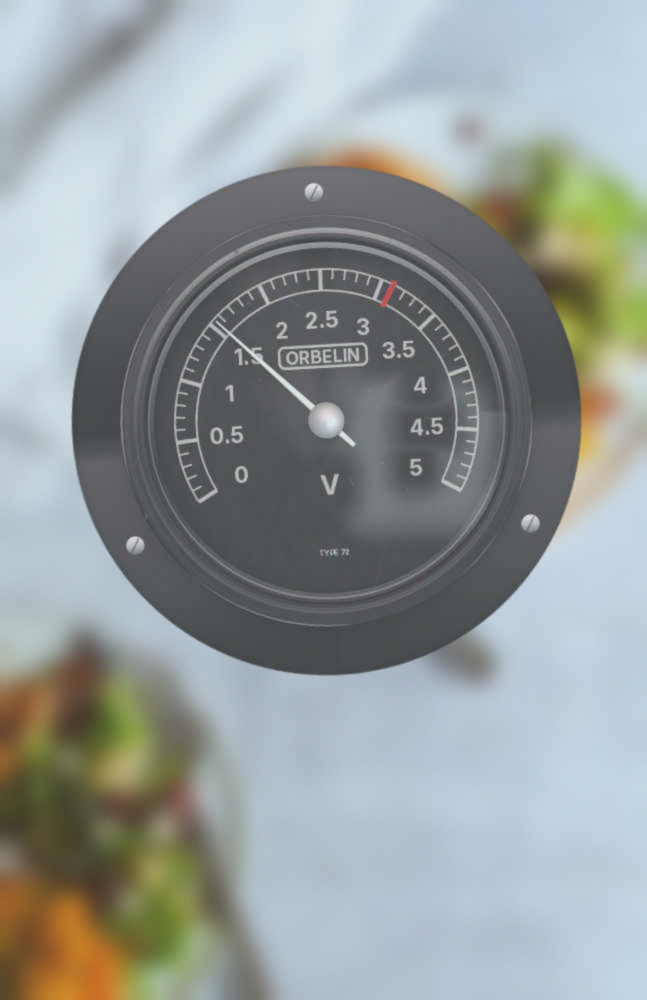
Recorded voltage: V 1.55
